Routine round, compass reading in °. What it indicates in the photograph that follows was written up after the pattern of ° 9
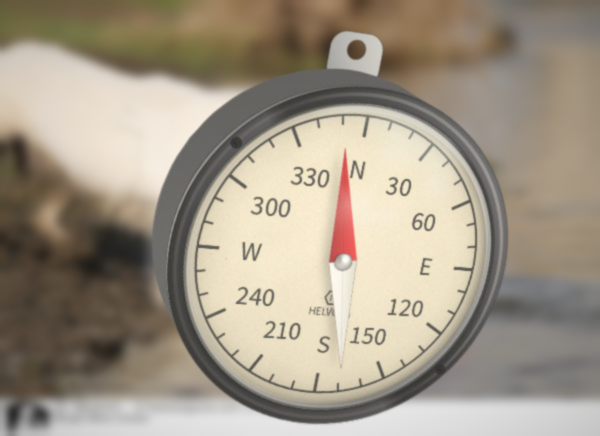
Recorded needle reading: ° 350
